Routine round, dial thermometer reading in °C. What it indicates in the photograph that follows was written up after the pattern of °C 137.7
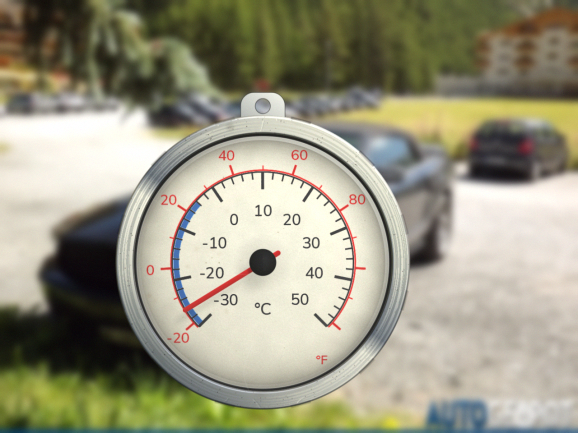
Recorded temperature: °C -26
